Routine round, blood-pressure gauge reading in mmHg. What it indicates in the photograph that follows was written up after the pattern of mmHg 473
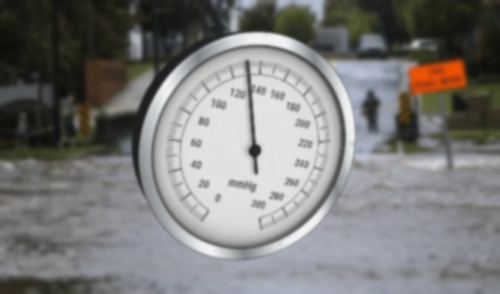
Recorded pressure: mmHg 130
